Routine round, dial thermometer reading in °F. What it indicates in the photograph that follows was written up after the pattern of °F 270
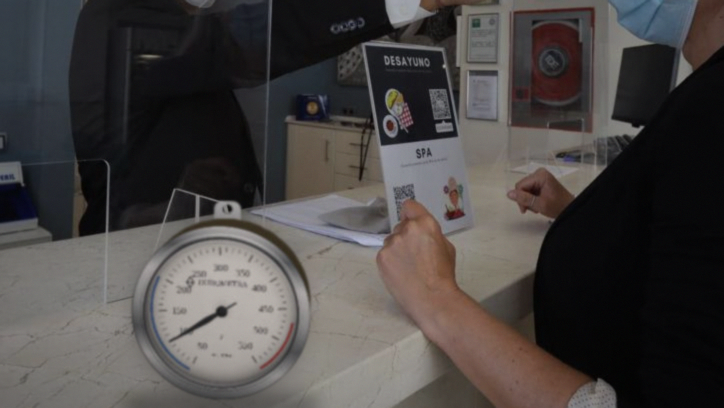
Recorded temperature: °F 100
